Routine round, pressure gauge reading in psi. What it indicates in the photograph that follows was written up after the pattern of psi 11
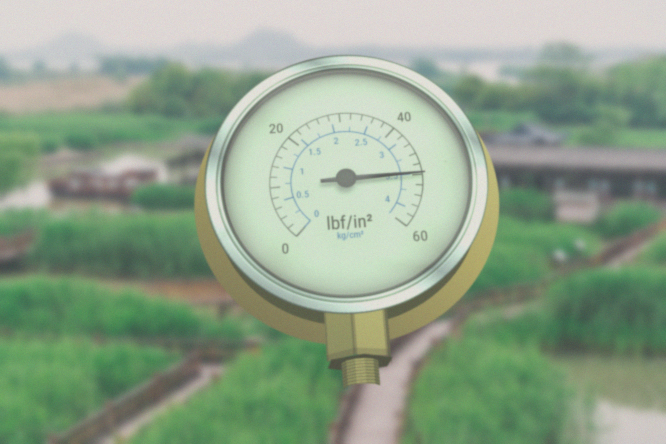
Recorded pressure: psi 50
